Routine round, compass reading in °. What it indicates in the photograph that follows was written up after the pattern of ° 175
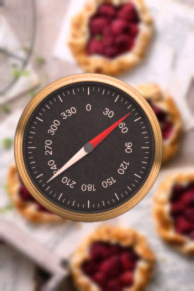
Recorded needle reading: ° 50
